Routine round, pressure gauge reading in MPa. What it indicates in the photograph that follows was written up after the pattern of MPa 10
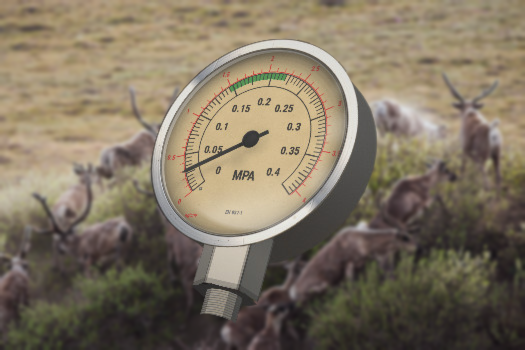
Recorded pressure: MPa 0.025
